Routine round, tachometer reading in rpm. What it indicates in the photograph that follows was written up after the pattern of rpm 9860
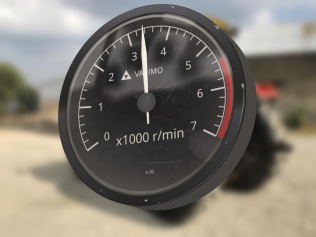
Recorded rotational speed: rpm 3400
